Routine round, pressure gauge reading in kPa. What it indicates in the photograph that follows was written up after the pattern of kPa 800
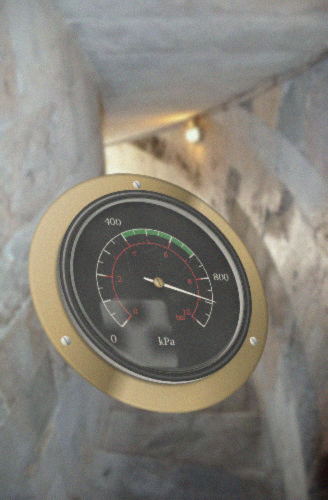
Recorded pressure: kPa 900
